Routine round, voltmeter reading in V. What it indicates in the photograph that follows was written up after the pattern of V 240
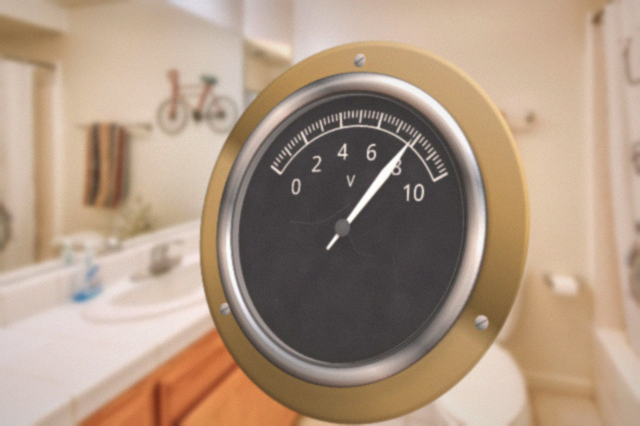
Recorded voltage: V 8
